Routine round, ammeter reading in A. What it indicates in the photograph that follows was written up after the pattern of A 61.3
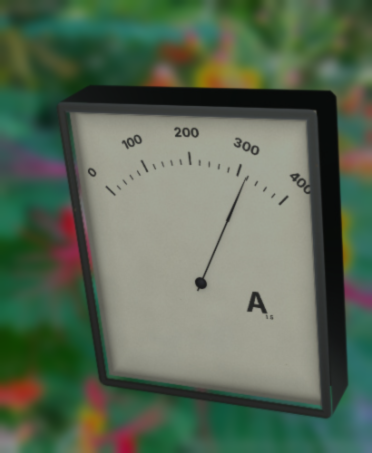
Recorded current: A 320
